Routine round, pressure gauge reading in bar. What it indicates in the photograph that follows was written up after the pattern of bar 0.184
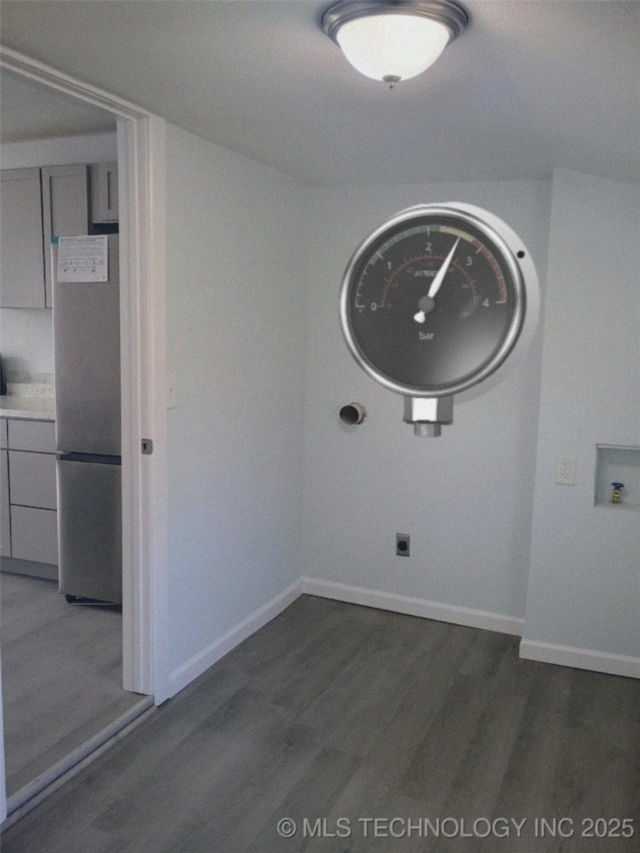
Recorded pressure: bar 2.6
